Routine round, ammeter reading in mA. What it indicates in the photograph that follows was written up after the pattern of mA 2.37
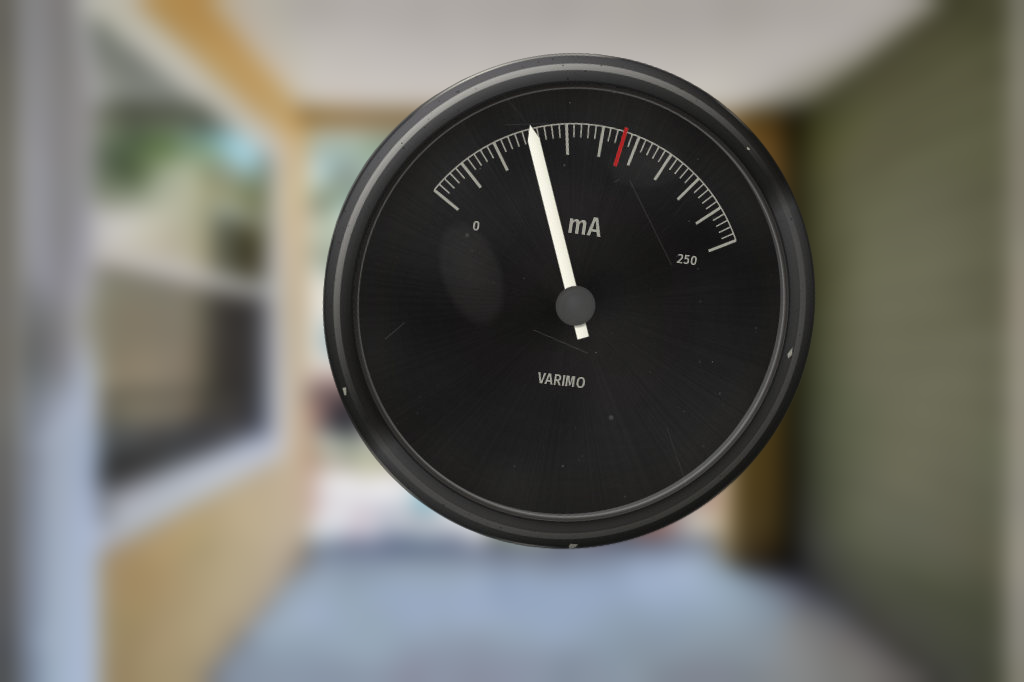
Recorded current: mA 75
